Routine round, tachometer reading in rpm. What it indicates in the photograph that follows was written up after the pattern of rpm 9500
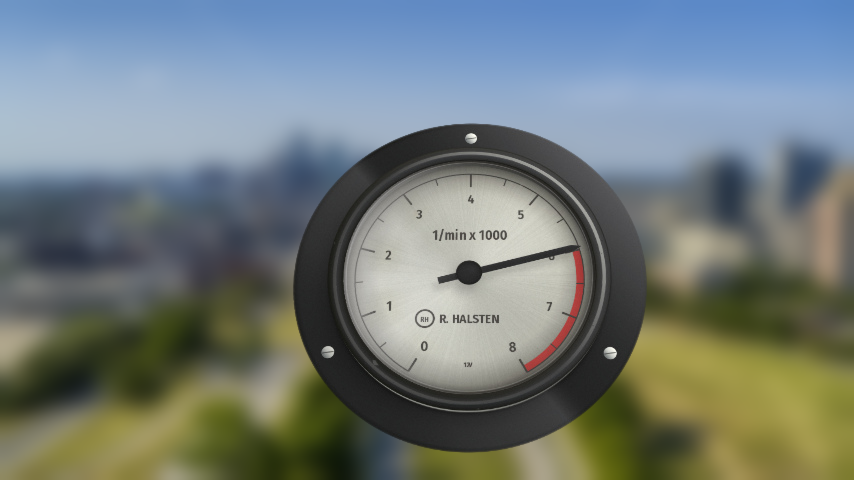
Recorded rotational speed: rpm 6000
